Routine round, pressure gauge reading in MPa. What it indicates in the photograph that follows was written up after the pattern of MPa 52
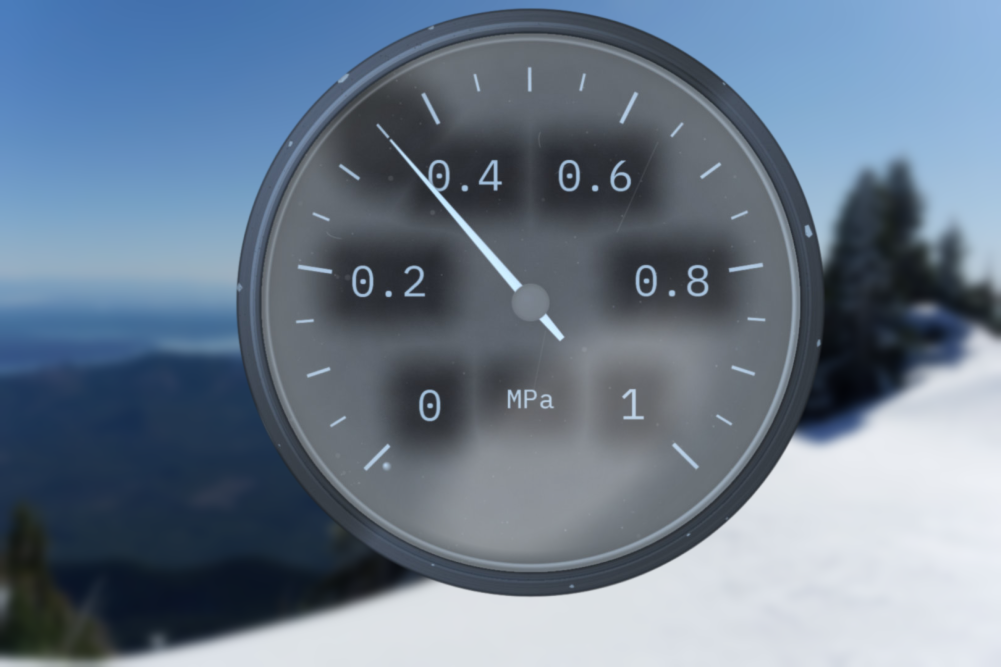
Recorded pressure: MPa 0.35
